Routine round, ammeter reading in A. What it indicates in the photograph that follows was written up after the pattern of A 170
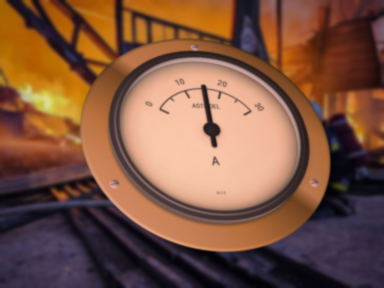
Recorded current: A 15
